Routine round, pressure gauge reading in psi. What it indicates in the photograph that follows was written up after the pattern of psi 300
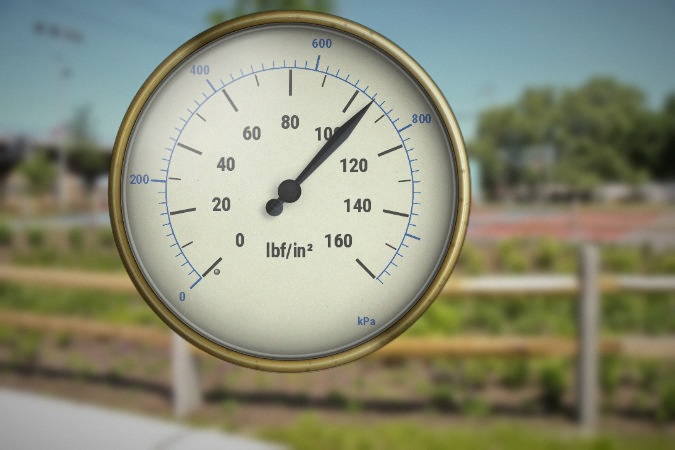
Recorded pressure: psi 105
